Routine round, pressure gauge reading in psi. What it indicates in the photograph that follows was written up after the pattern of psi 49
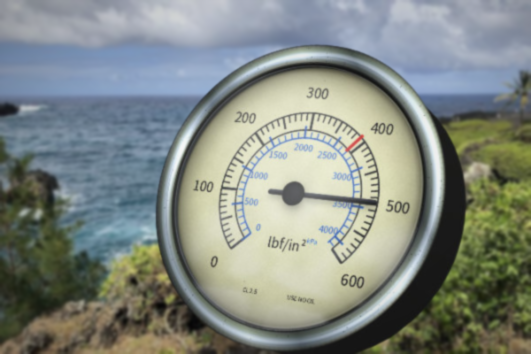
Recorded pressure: psi 500
